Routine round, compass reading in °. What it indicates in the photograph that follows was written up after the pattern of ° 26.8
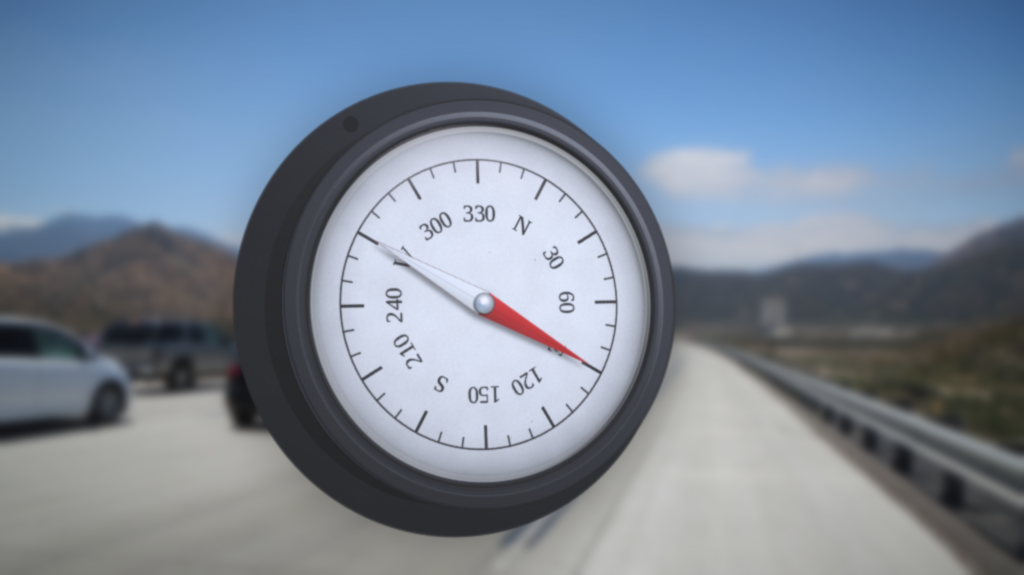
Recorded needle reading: ° 90
